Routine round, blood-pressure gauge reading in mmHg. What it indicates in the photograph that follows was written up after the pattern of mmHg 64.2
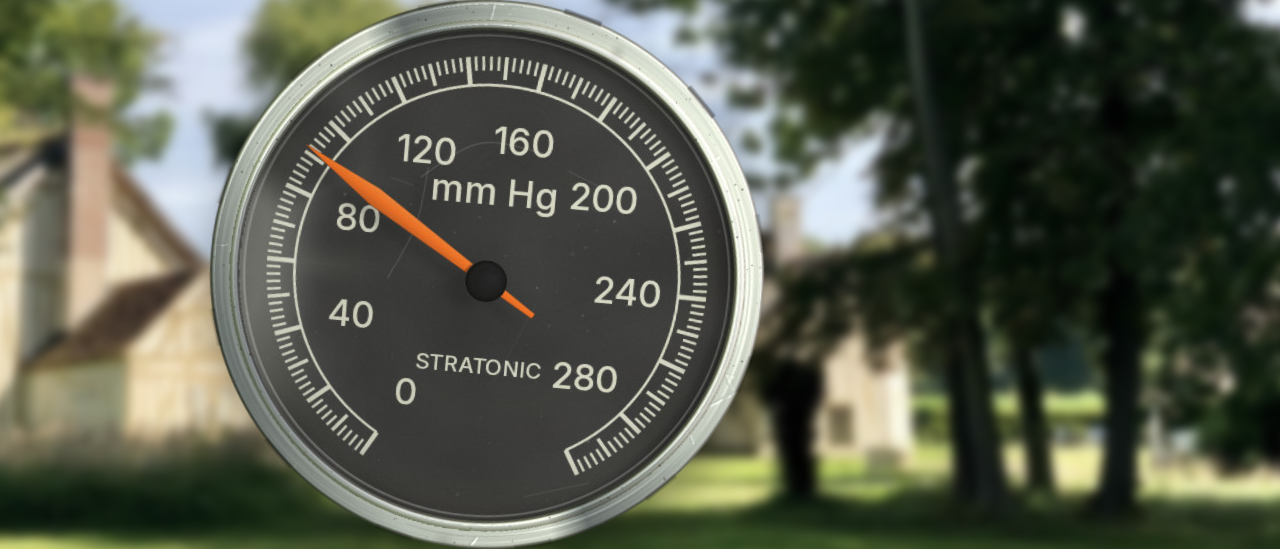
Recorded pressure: mmHg 92
